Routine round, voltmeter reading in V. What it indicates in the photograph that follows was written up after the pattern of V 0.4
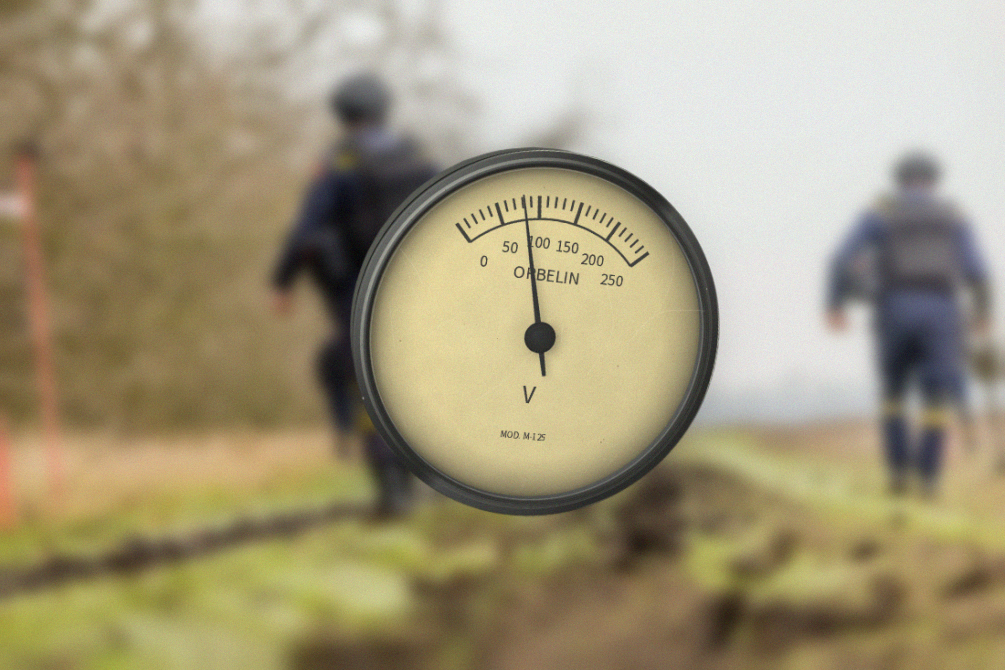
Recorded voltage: V 80
